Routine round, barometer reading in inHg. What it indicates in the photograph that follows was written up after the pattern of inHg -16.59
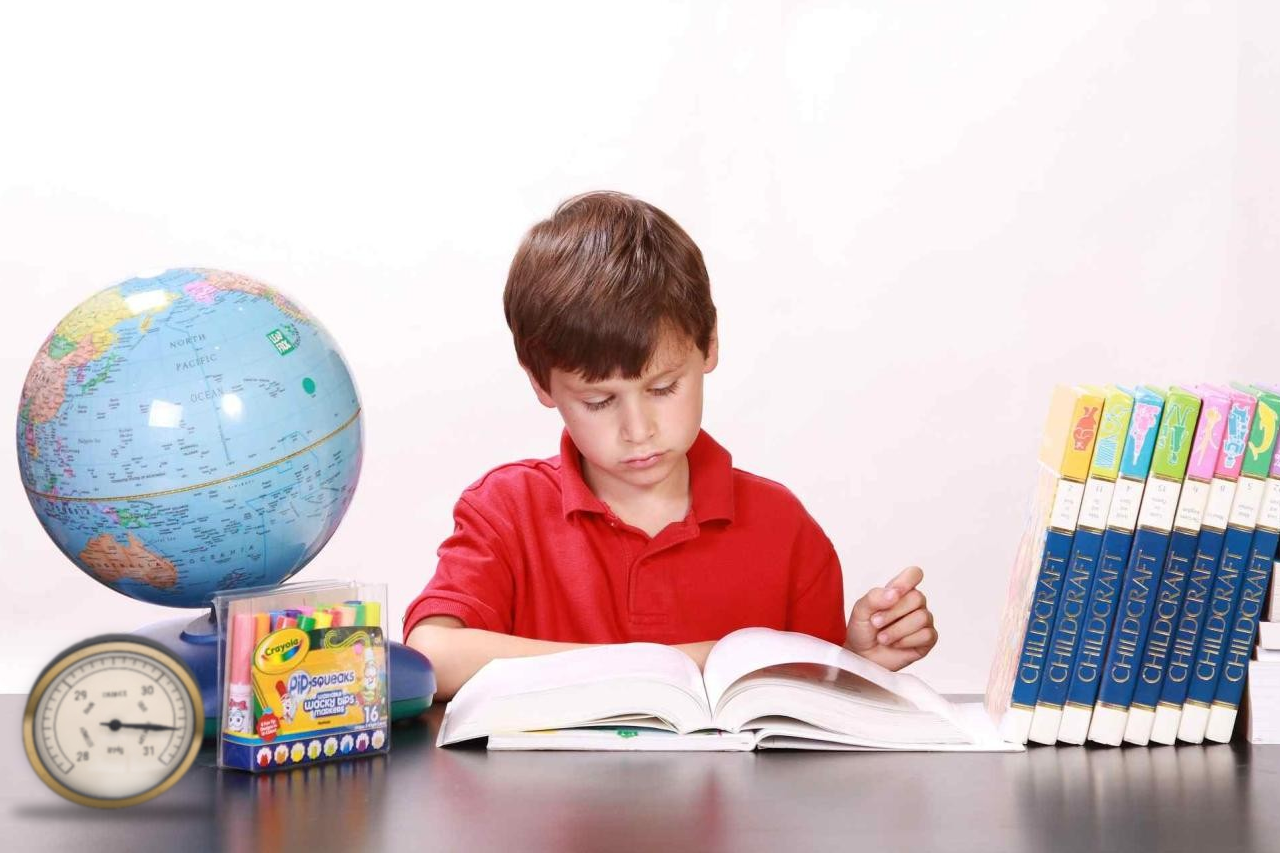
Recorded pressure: inHg 30.6
